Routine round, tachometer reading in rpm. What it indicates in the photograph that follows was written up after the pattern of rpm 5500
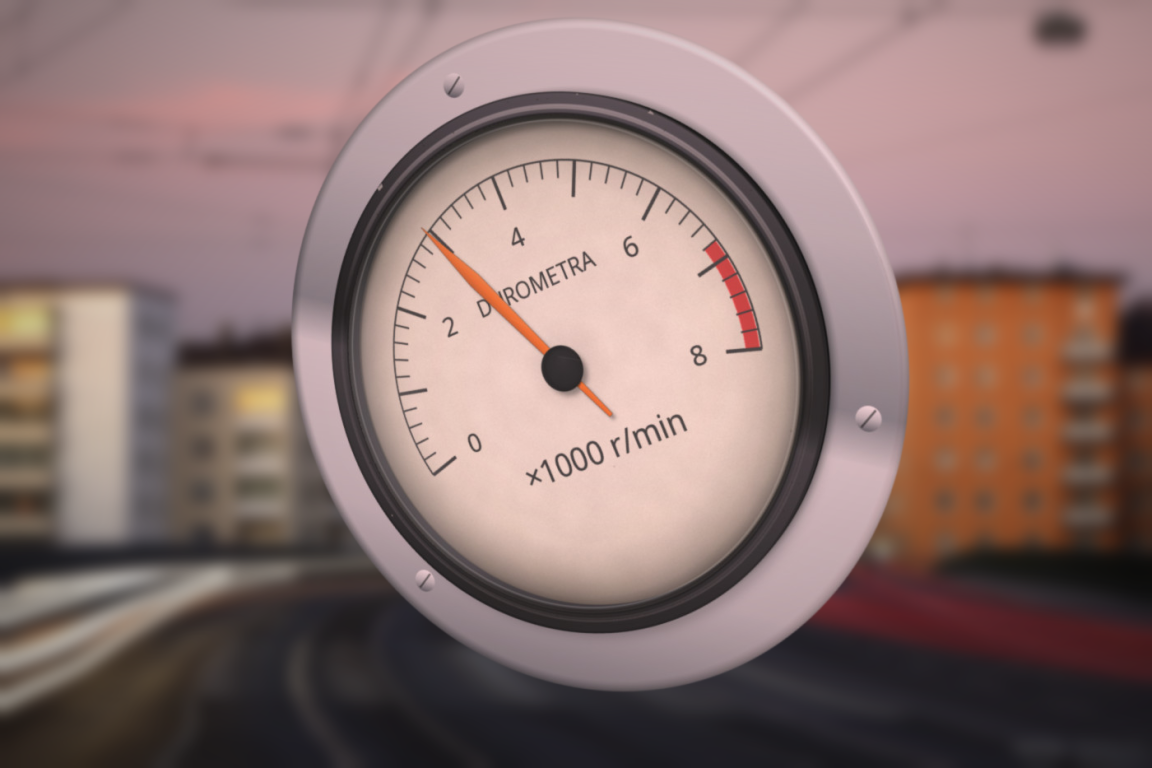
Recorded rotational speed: rpm 3000
